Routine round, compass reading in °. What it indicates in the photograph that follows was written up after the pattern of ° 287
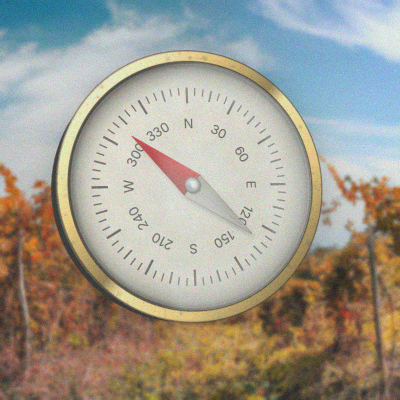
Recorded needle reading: ° 310
